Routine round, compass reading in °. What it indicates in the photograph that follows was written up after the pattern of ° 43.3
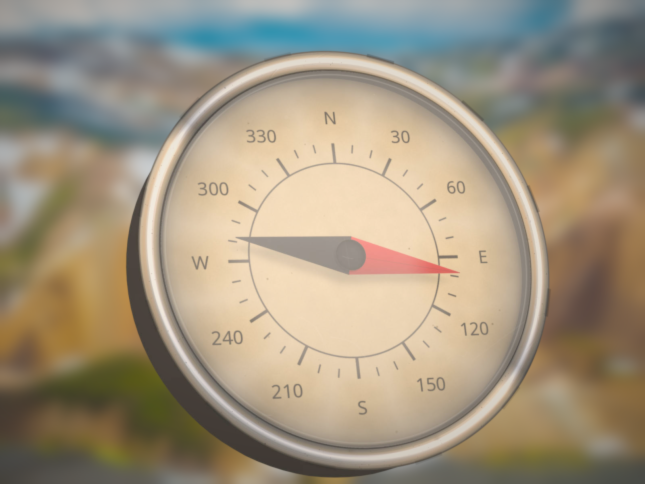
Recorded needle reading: ° 100
